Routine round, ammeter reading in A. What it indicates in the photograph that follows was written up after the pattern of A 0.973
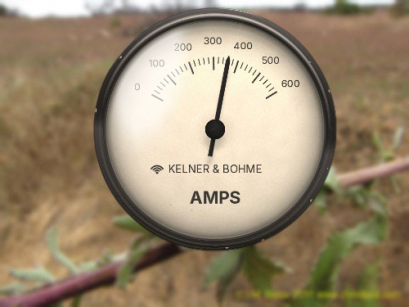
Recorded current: A 360
